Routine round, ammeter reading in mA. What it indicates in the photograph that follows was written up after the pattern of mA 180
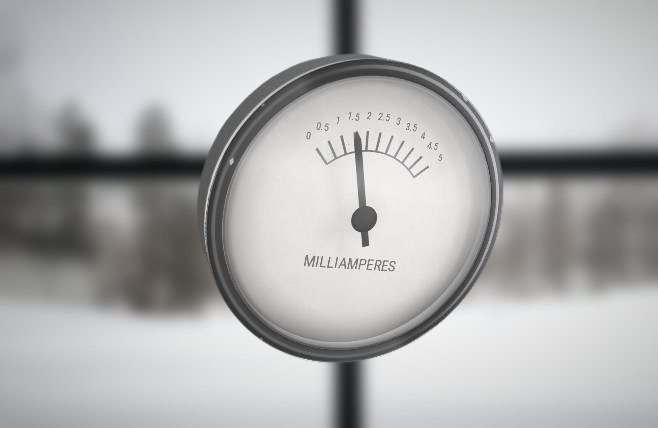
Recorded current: mA 1.5
